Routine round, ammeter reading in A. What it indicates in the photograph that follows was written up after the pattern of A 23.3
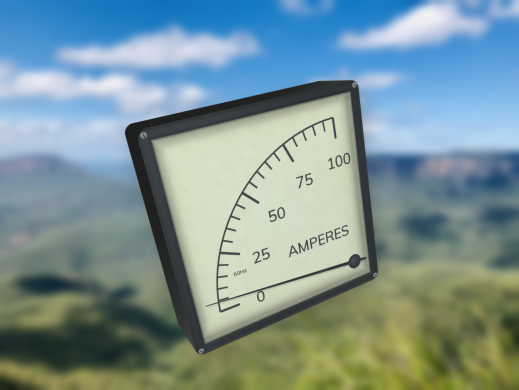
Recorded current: A 5
